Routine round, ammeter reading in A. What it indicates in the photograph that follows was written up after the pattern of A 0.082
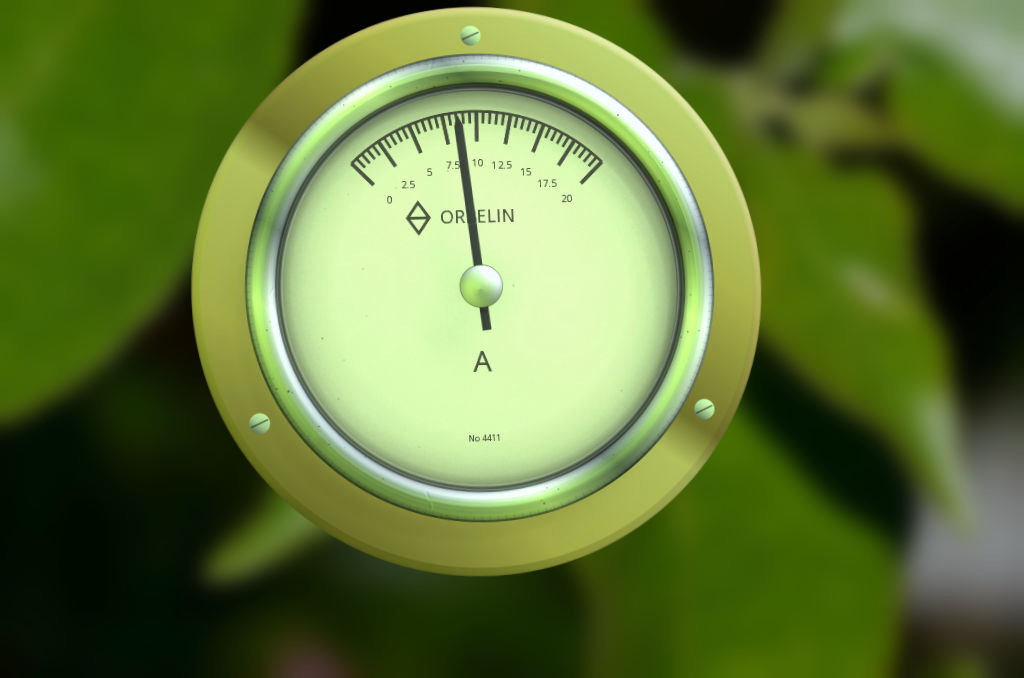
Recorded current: A 8.5
